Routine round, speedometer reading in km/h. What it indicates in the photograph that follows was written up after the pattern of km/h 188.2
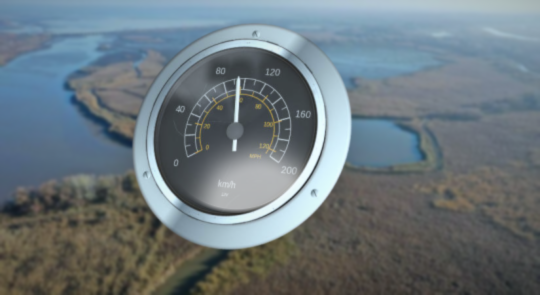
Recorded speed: km/h 95
